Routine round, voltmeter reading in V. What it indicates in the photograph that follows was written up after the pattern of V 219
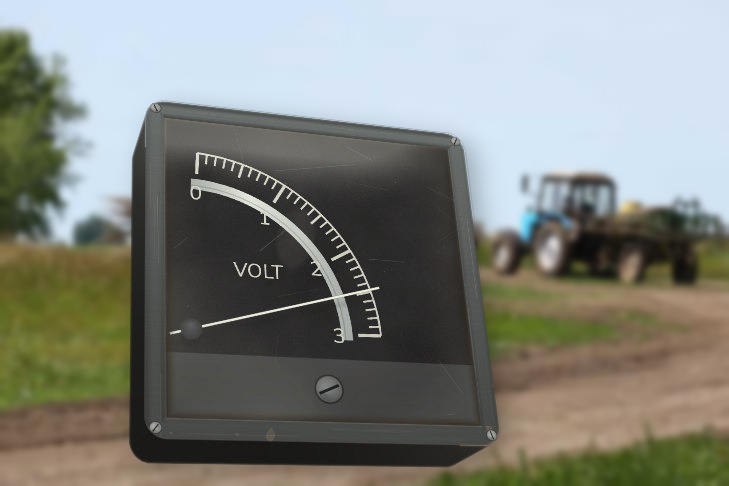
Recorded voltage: V 2.5
